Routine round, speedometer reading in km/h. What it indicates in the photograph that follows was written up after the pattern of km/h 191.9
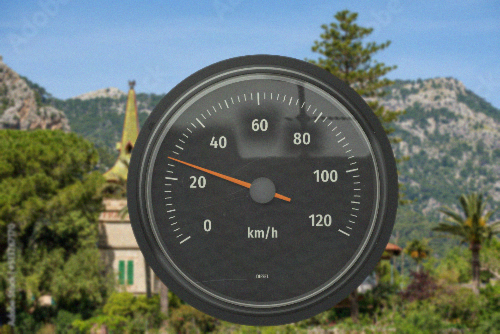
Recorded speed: km/h 26
